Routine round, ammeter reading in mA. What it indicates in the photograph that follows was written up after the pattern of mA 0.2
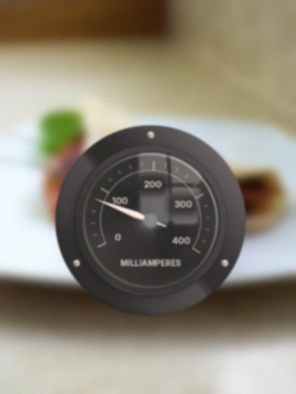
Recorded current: mA 80
